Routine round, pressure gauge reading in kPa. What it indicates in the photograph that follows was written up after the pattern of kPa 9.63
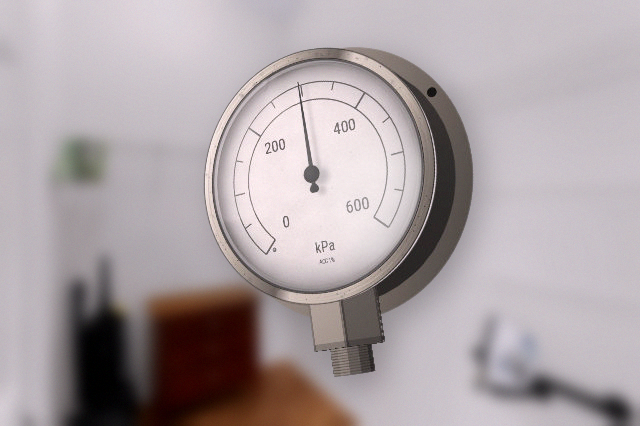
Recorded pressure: kPa 300
